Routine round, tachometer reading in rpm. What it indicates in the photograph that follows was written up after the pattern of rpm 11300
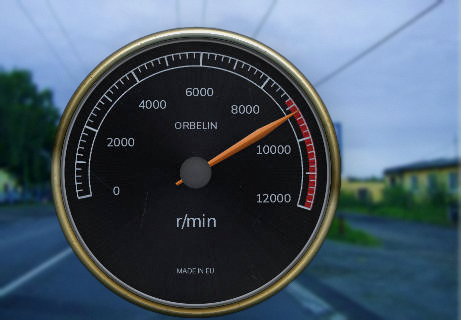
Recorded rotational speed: rpm 9200
